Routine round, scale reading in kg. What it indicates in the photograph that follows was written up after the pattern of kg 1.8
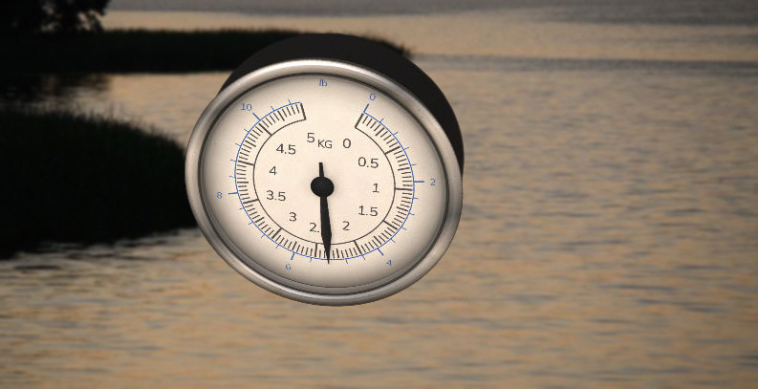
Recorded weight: kg 2.35
